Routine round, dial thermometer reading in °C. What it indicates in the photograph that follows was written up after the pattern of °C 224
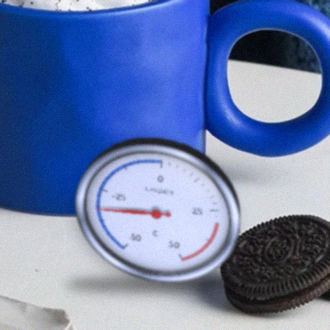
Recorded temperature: °C -32.5
